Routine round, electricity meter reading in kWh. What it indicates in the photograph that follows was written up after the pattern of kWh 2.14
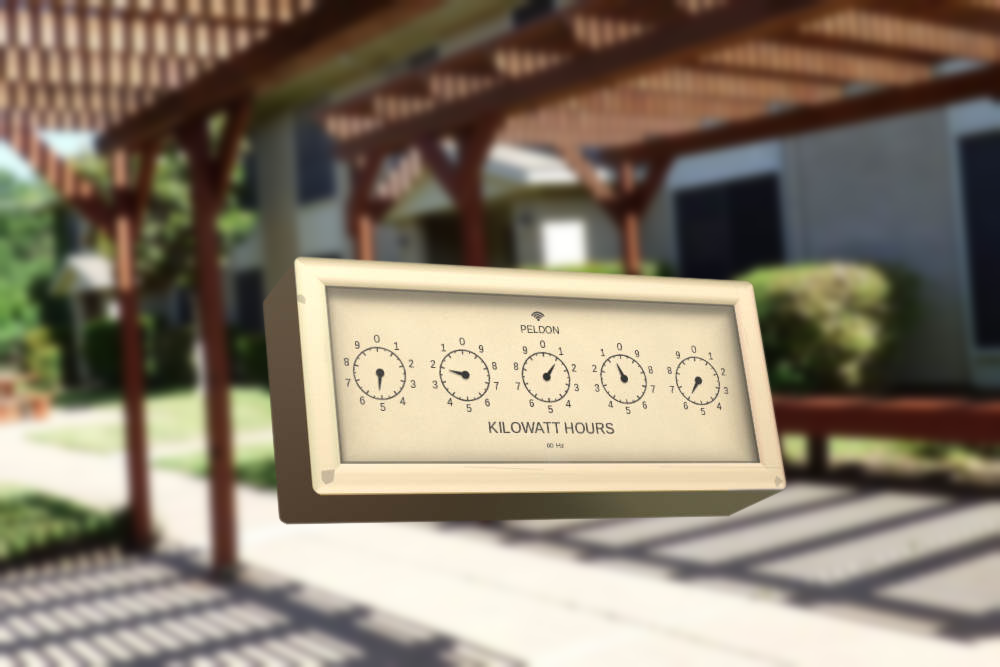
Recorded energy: kWh 52106
